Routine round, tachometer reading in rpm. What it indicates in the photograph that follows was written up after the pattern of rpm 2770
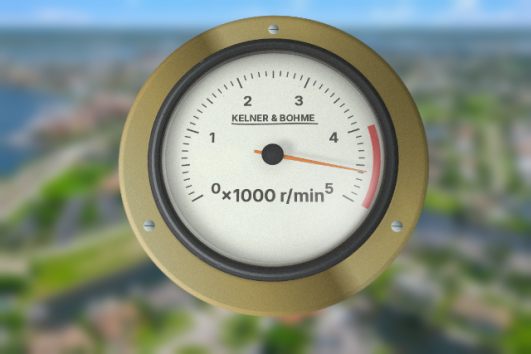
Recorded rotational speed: rpm 4600
